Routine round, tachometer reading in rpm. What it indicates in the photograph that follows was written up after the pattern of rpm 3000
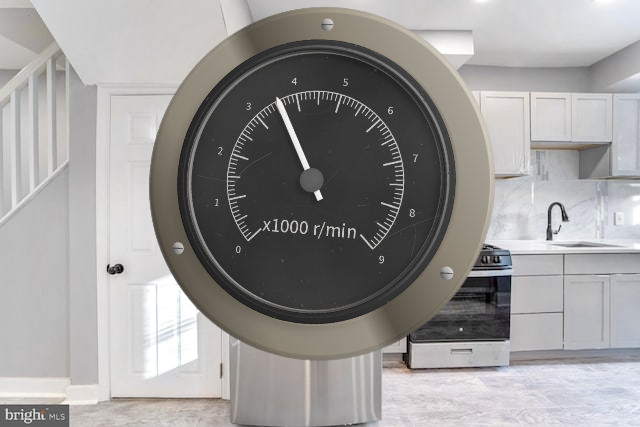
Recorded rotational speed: rpm 3600
